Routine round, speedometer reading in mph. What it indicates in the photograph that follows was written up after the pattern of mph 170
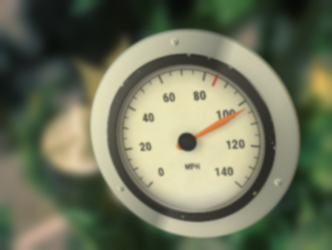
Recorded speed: mph 102.5
